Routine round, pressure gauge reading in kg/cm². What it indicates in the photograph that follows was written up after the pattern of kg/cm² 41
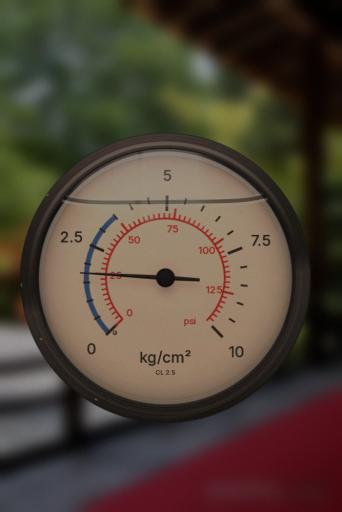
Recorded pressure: kg/cm² 1.75
